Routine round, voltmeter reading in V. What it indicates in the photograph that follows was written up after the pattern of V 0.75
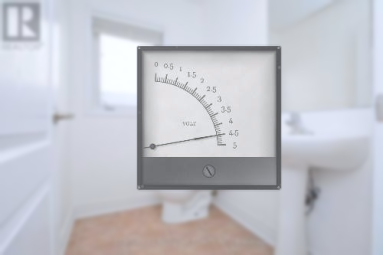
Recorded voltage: V 4.5
